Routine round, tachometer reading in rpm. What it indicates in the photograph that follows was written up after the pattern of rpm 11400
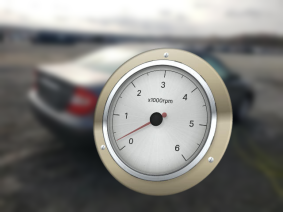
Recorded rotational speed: rpm 250
